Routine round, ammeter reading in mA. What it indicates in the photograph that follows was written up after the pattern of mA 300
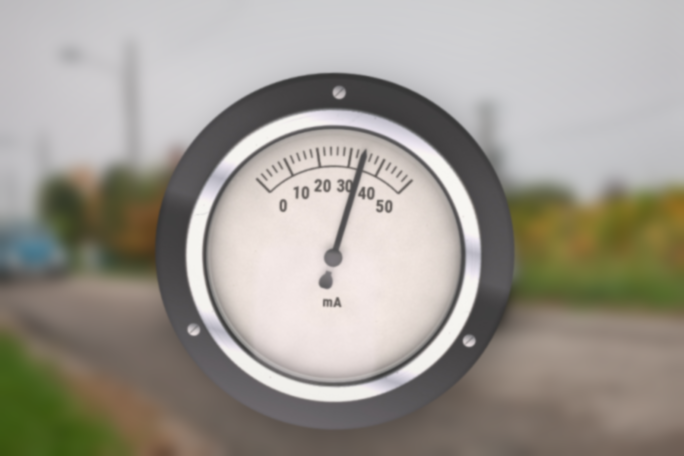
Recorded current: mA 34
